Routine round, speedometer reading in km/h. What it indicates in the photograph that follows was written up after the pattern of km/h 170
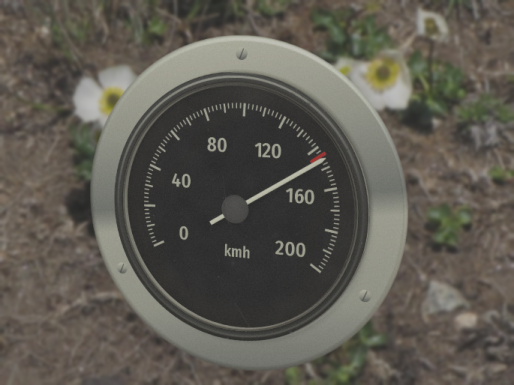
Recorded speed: km/h 146
